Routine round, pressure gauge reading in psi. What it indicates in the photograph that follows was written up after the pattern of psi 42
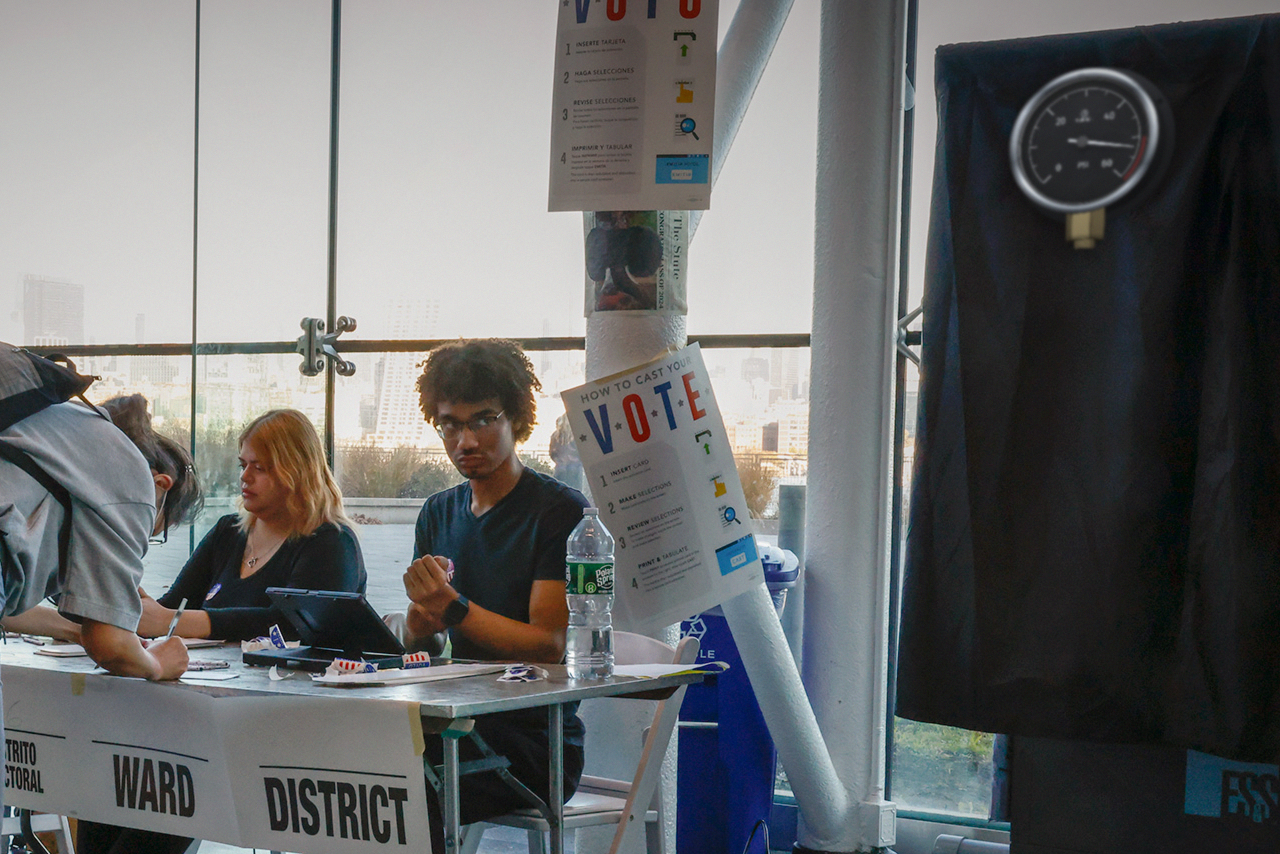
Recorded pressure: psi 52.5
